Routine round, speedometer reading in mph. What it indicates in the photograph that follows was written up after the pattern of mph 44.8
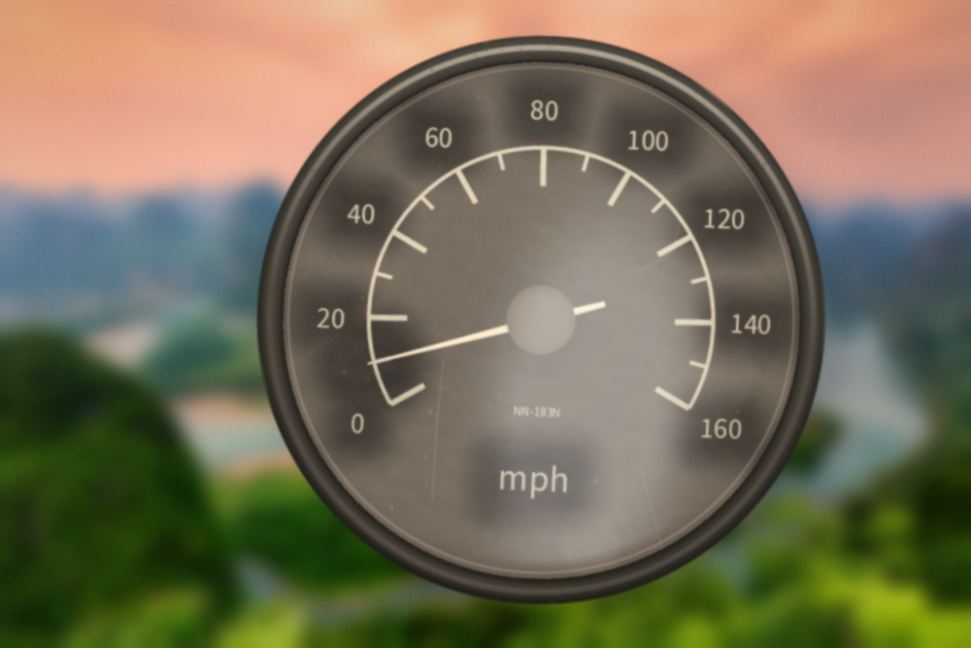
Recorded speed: mph 10
